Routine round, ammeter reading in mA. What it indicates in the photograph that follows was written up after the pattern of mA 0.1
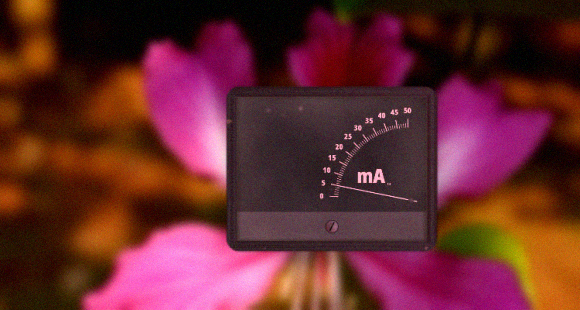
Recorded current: mA 5
